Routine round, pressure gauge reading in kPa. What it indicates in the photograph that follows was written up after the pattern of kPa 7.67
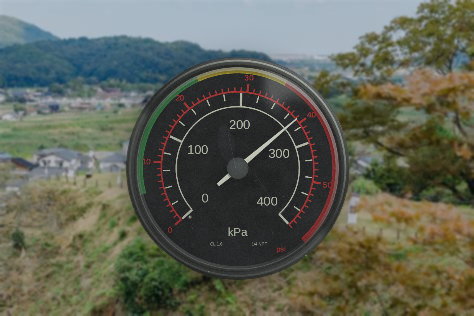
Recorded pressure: kPa 270
